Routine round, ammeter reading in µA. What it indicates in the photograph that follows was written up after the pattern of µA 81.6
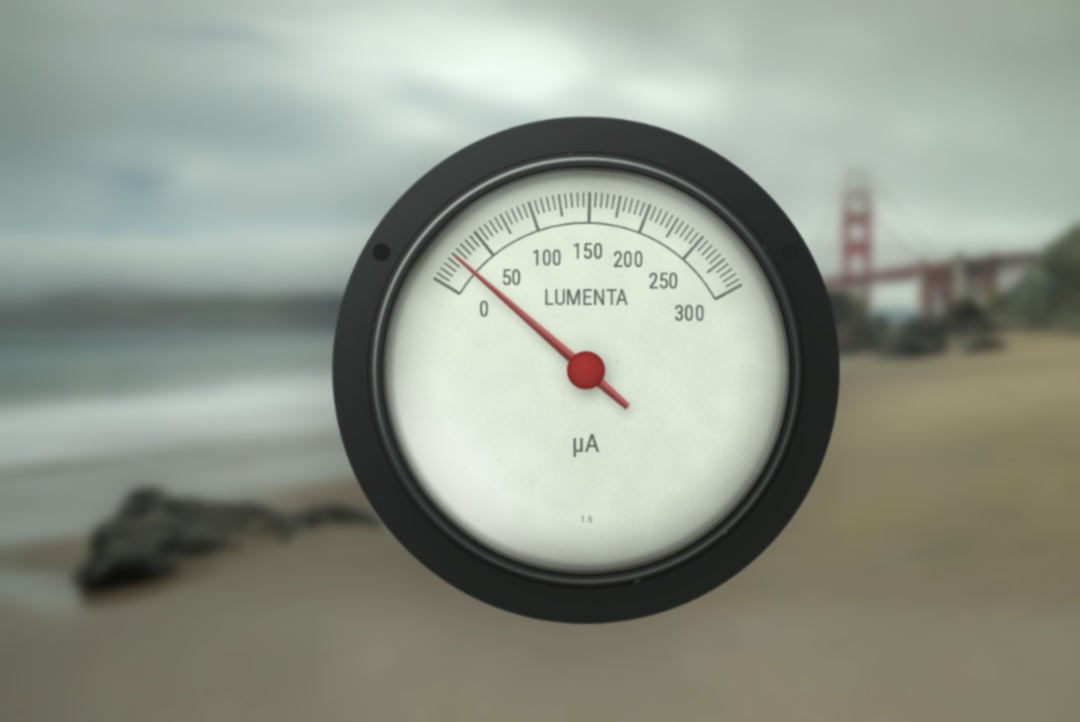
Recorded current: µA 25
